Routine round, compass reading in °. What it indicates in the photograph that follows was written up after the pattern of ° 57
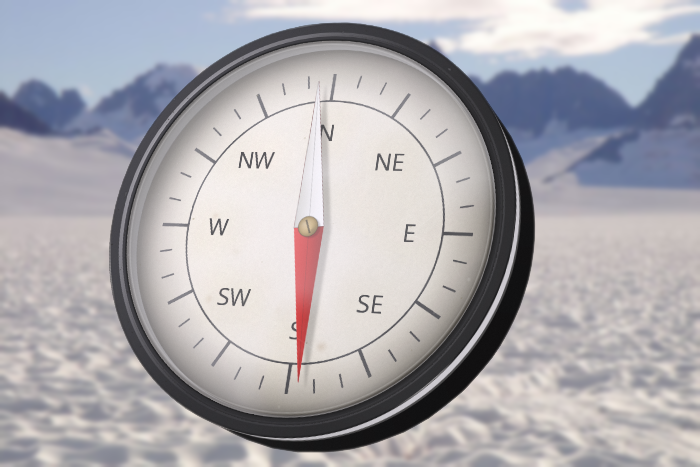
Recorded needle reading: ° 175
